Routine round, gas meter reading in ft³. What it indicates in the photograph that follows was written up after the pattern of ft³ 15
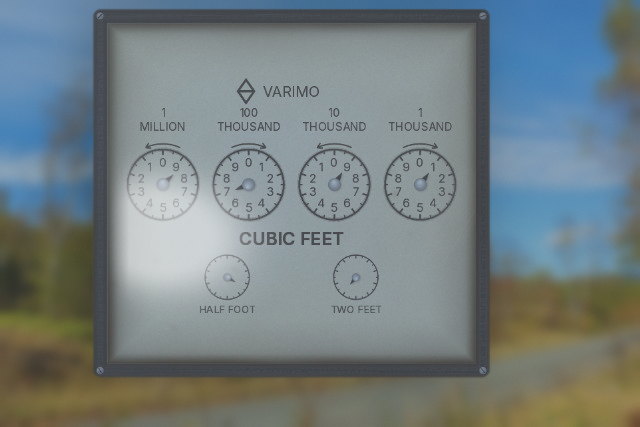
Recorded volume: ft³ 869100
